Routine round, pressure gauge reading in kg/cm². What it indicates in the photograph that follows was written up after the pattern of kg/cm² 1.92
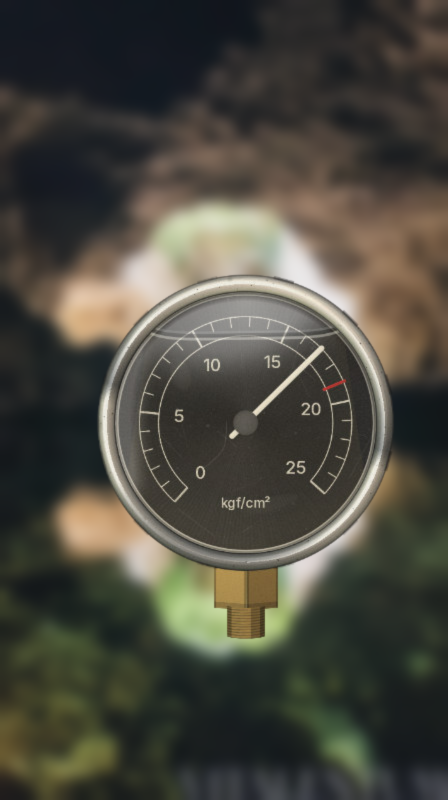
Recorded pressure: kg/cm² 17
